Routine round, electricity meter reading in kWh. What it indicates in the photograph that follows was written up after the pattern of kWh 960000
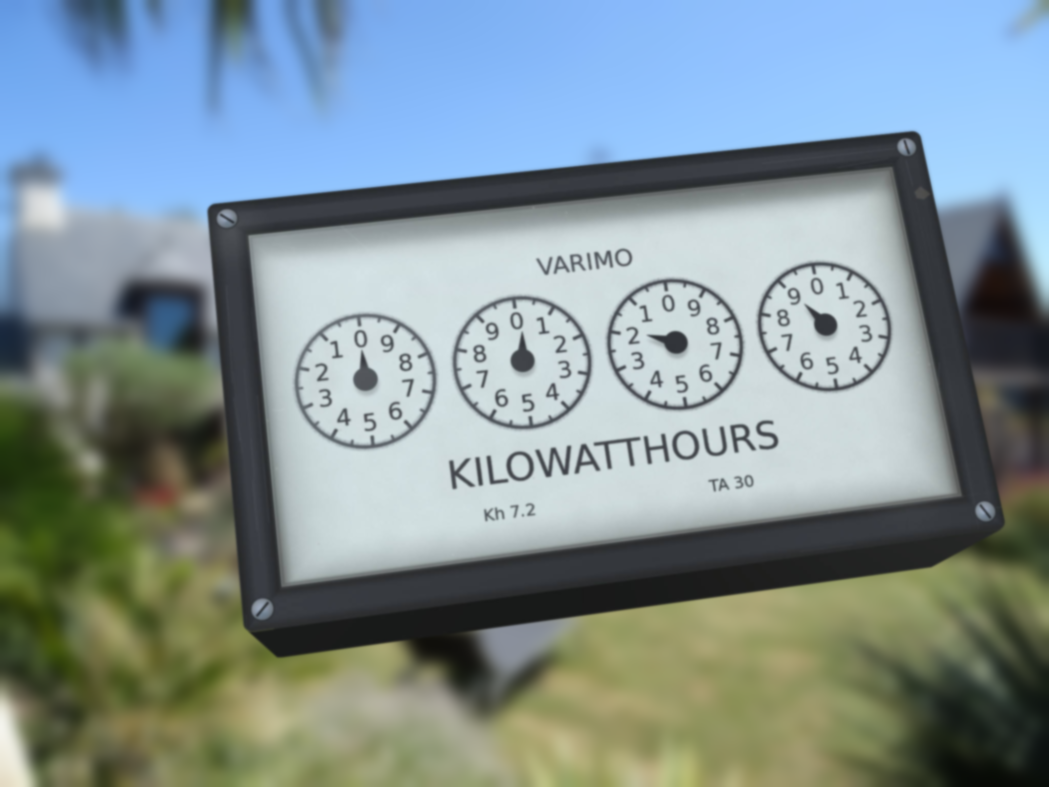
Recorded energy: kWh 19
